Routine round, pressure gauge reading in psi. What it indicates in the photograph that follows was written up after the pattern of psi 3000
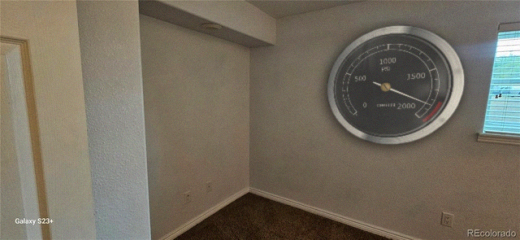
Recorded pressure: psi 1850
